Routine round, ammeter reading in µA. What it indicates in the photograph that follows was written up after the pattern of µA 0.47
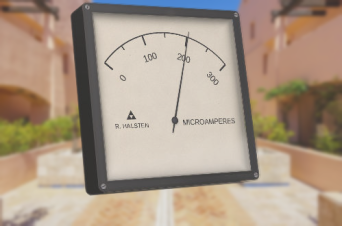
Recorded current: µA 200
